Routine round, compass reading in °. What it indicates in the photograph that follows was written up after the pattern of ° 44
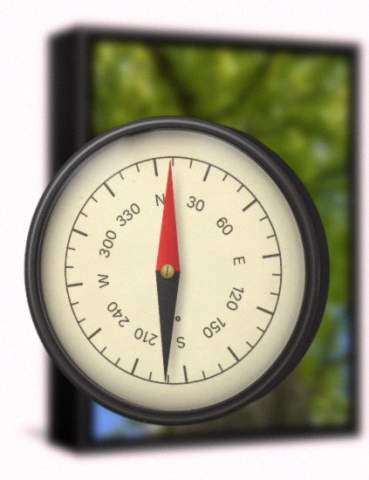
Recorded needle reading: ° 10
